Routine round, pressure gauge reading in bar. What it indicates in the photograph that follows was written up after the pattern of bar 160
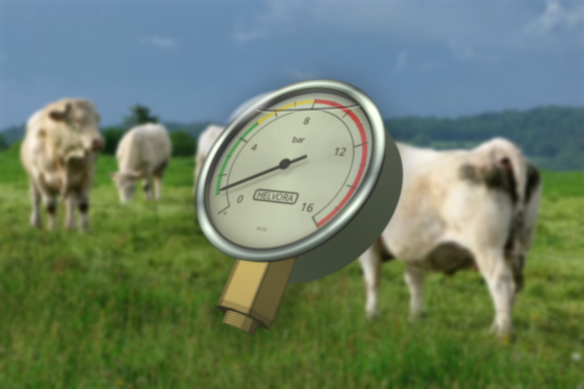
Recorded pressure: bar 1
